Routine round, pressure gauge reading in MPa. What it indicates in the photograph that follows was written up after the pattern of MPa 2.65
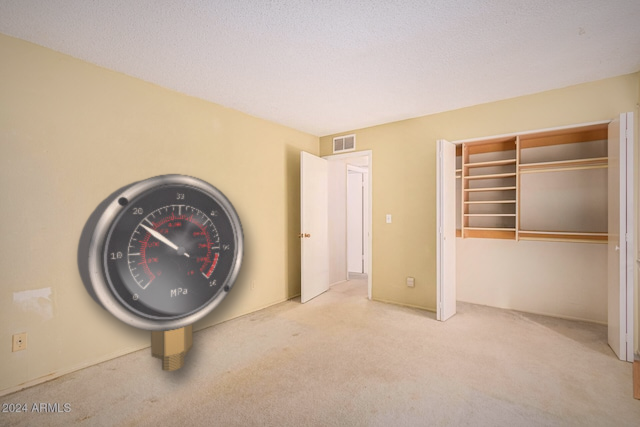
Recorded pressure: MPa 18
